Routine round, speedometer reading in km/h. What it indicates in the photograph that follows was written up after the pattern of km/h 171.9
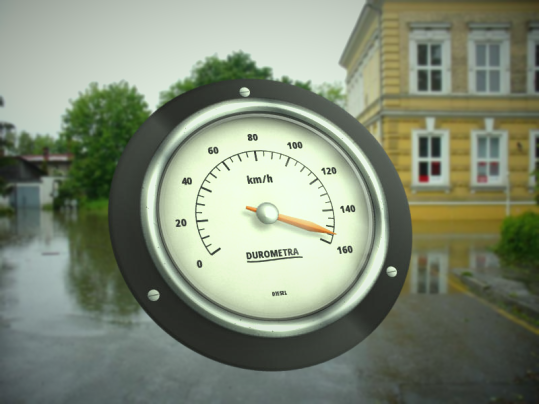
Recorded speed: km/h 155
